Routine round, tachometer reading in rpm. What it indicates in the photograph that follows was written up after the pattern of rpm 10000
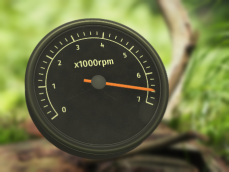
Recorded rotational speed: rpm 6600
